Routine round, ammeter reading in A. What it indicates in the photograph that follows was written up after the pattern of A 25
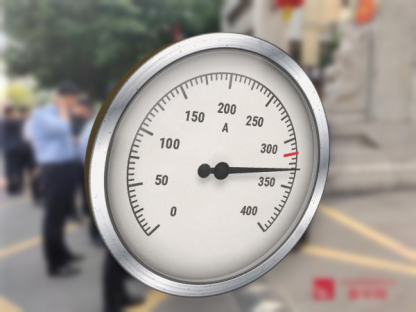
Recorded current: A 330
